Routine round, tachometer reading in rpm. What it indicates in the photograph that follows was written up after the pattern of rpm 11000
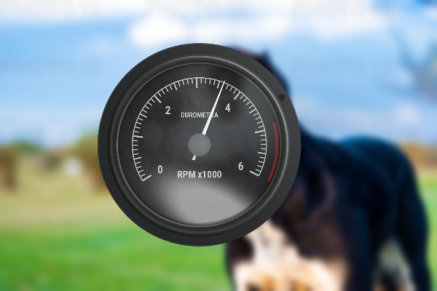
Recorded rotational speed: rpm 3600
